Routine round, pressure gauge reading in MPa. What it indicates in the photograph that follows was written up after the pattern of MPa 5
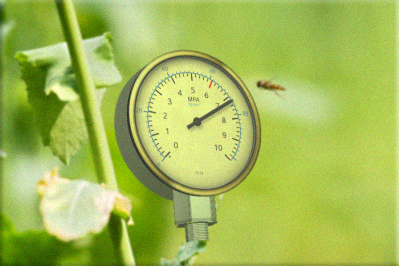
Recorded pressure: MPa 7.2
